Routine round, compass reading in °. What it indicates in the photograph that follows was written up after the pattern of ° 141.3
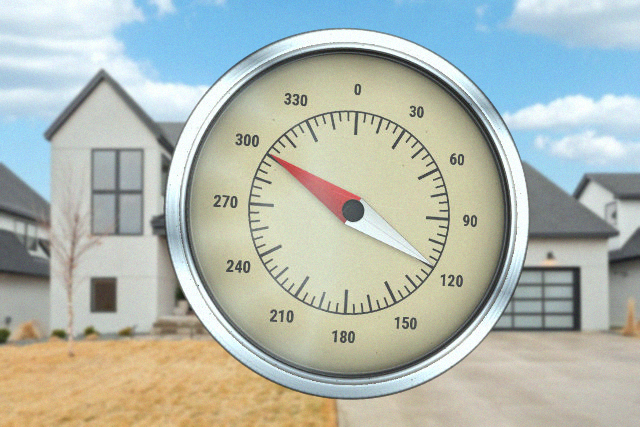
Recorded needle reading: ° 300
